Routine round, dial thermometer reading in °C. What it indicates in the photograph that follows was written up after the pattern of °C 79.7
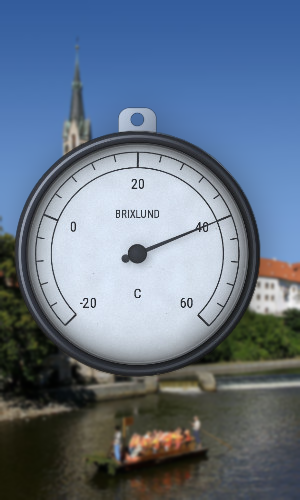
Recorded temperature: °C 40
